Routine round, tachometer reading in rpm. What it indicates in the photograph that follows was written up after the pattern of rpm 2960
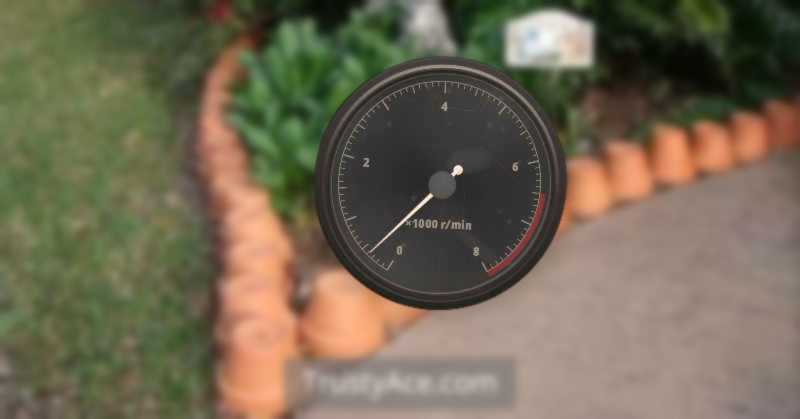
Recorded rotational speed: rpm 400
